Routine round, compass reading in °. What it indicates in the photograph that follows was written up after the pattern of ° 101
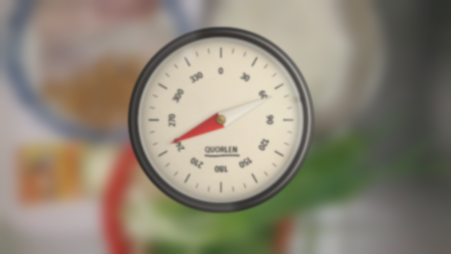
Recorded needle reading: ° 245
